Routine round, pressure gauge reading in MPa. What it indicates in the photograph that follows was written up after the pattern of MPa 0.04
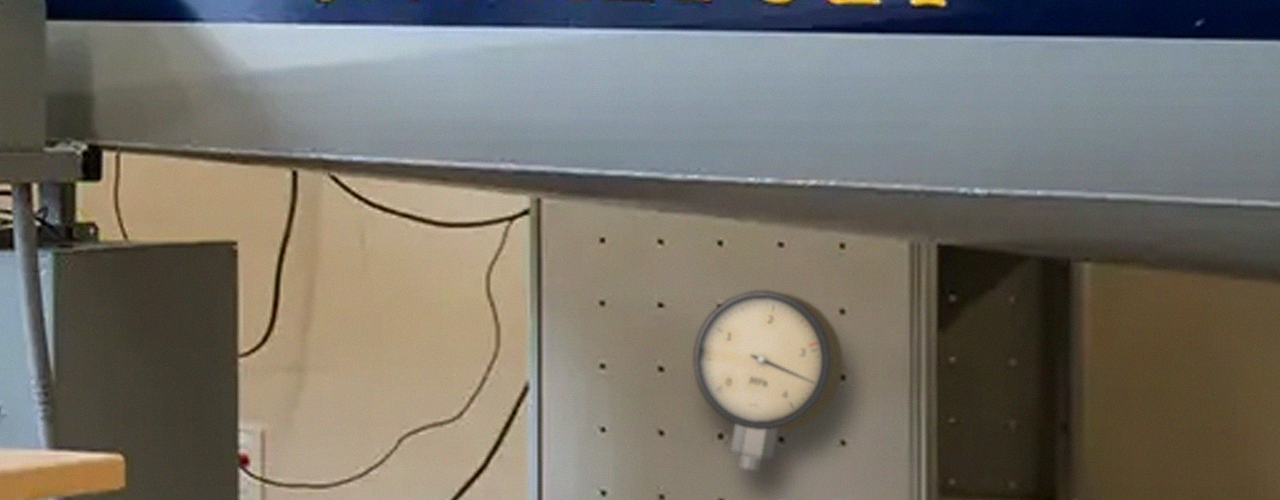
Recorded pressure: MPa 3.5
